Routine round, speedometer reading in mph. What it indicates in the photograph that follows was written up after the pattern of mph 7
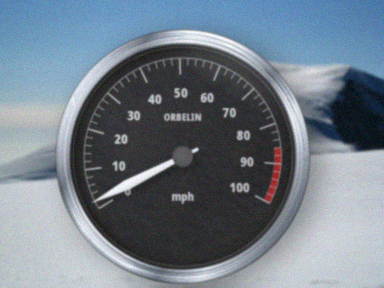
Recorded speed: mph 2
